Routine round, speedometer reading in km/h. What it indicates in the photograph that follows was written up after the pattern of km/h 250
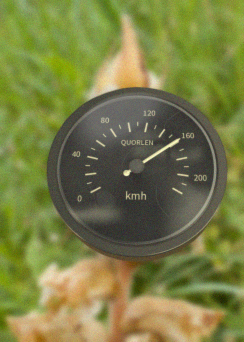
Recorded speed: km/h 160
